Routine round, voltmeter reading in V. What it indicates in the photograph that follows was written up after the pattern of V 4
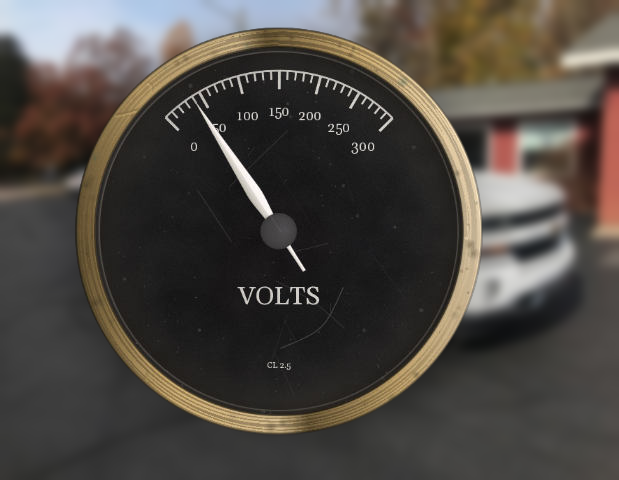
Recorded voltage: V 40
